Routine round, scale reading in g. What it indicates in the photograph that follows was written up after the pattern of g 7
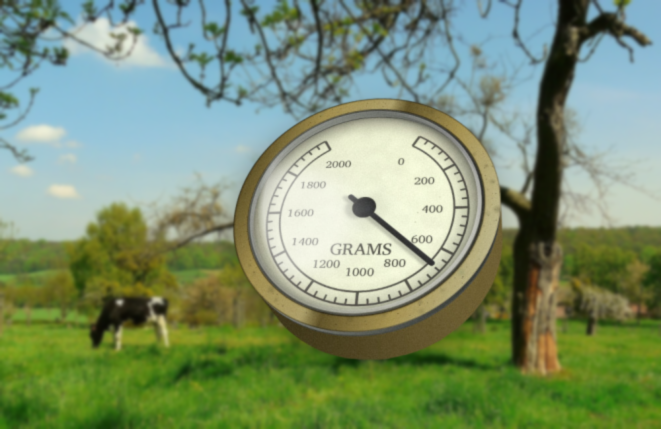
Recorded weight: g 680
